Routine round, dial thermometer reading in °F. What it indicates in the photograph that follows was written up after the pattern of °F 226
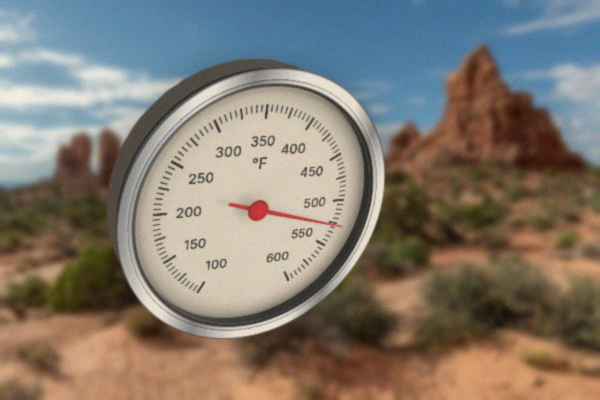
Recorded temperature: °F 525
